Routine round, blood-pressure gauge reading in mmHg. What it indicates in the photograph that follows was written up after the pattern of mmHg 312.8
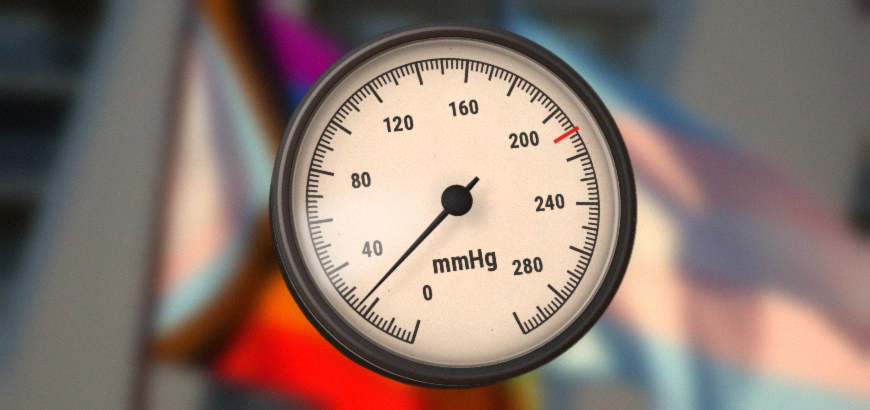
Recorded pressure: mmHg 24
